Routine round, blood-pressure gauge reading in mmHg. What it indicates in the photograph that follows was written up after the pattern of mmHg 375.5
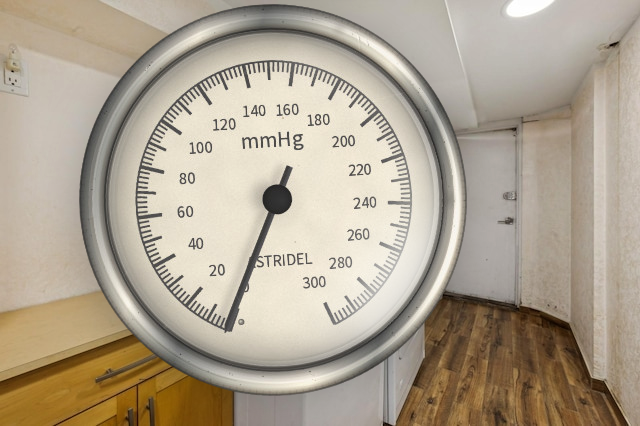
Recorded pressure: mmHg 2
